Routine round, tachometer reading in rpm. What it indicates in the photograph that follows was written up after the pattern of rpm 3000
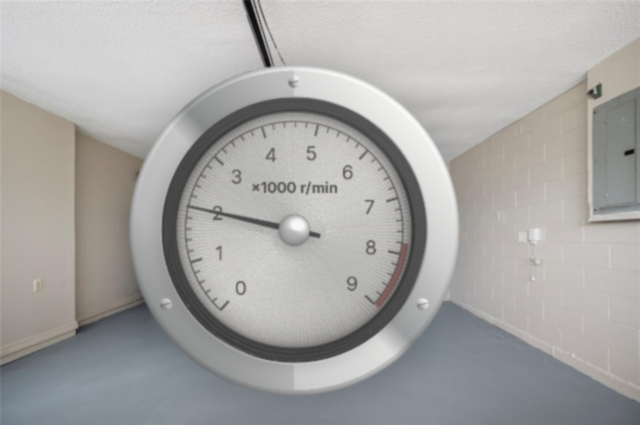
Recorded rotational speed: rpm 2000
